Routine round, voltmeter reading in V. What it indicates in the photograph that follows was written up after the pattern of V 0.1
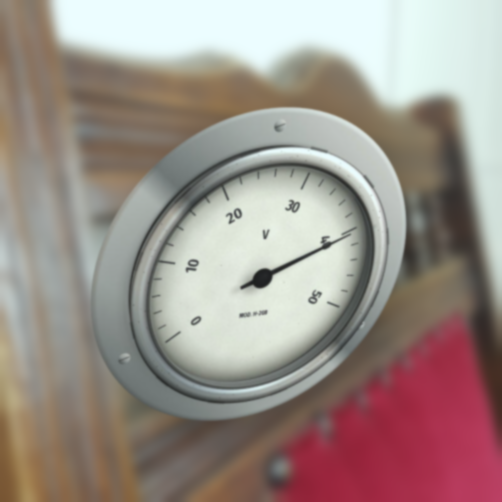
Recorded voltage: V 40
